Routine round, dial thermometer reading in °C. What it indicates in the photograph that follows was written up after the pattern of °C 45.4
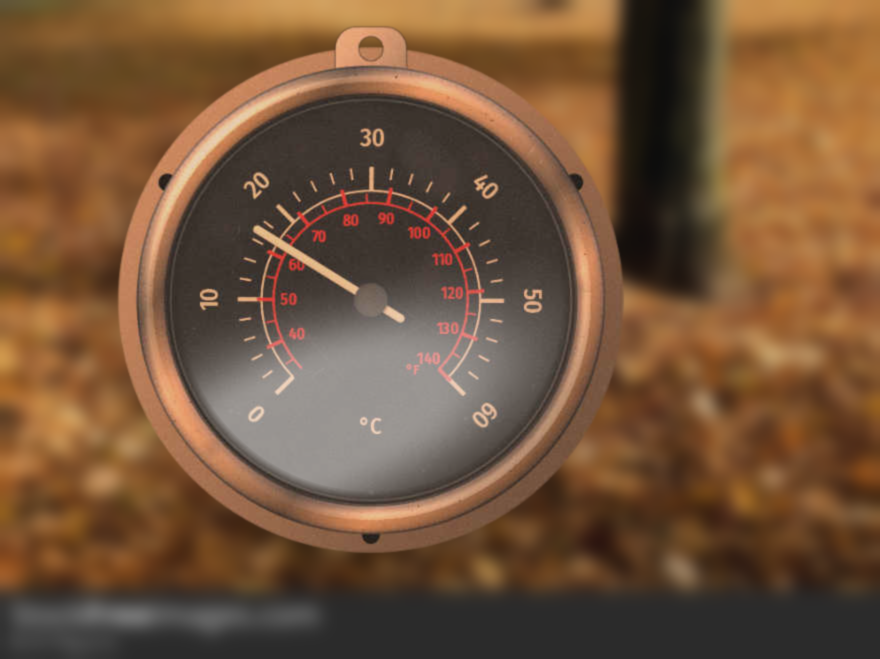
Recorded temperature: °C 17
